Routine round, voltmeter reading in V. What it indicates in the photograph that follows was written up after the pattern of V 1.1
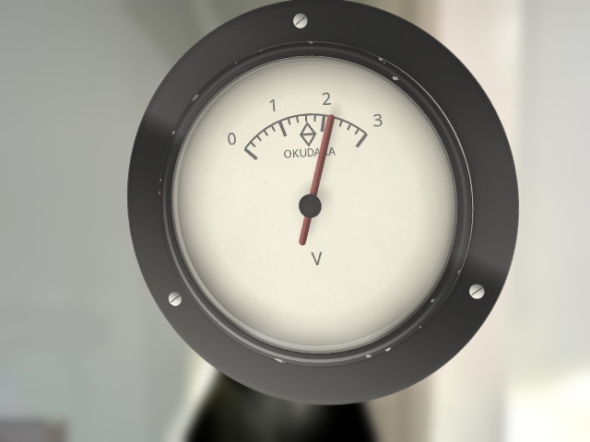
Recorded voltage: V 2.2
